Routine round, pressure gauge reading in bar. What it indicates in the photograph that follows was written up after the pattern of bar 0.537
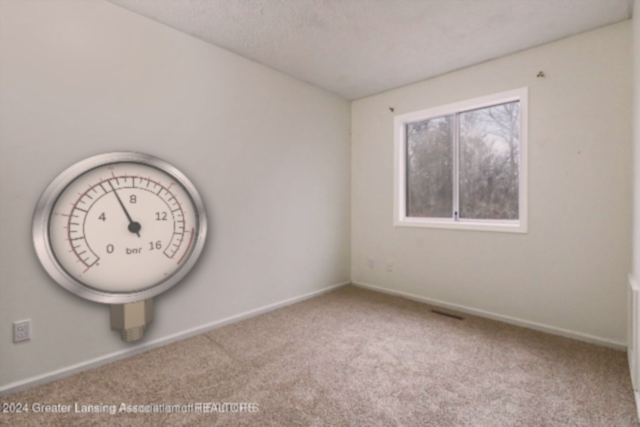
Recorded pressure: bar 6.5
